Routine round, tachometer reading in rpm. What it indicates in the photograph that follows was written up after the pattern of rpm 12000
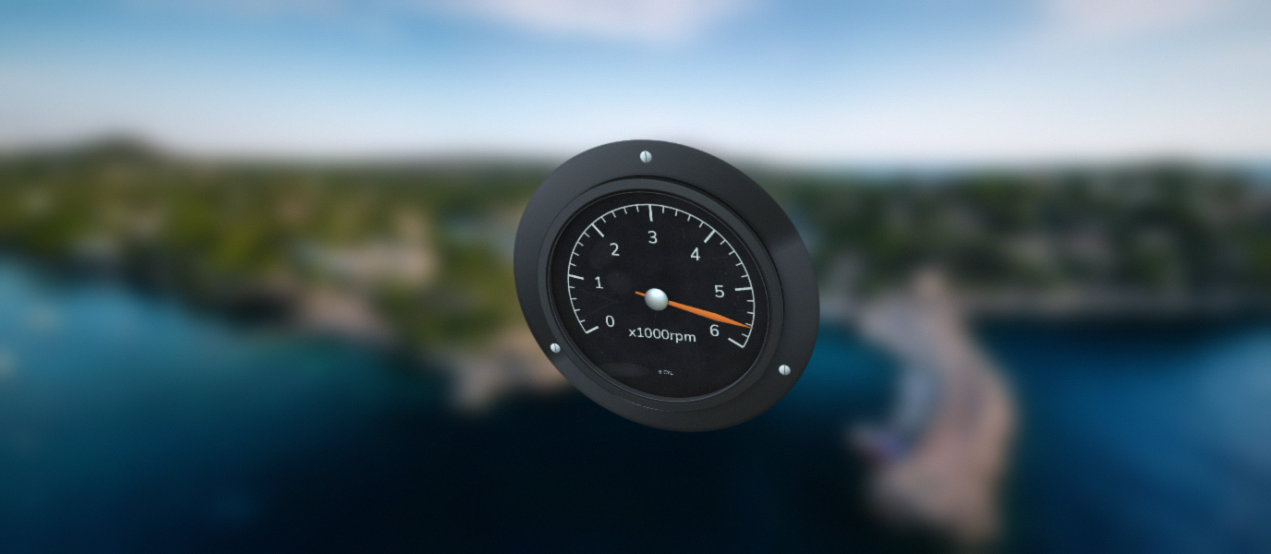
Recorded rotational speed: rpm 5600
